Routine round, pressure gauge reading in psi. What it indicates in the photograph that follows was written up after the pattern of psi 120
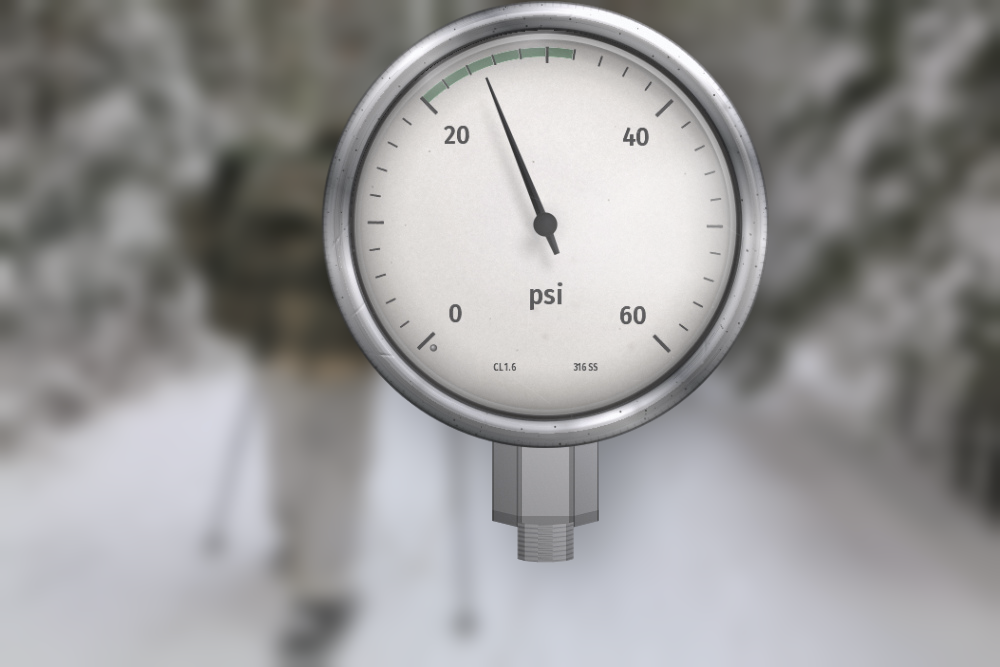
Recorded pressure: psi 25
